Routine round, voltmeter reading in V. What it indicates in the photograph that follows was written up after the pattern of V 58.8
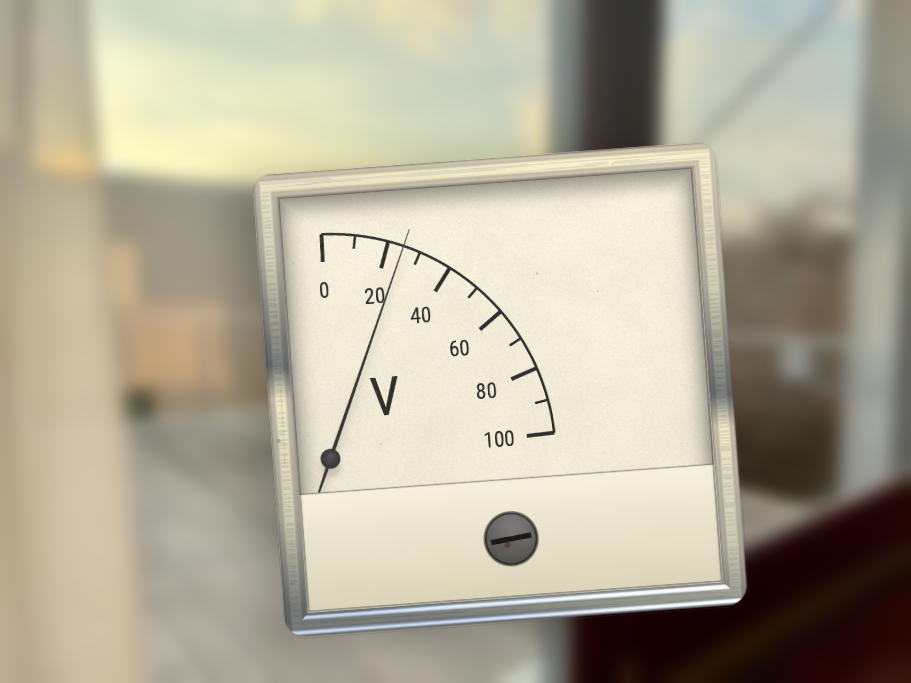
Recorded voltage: V 25
